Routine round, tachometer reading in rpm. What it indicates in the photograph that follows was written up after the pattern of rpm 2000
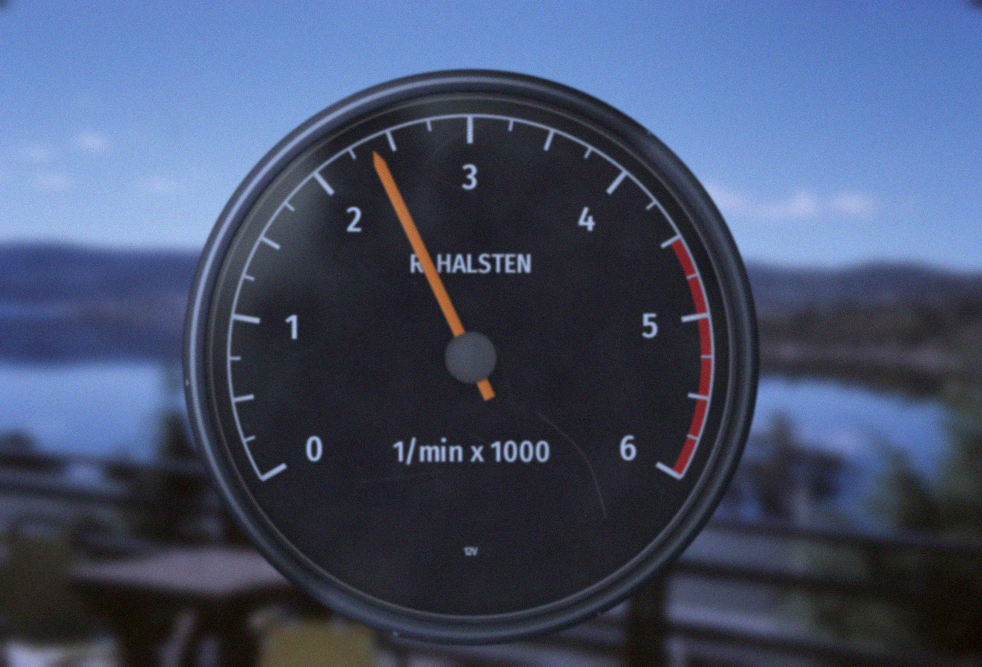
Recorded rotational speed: rpm 2375
